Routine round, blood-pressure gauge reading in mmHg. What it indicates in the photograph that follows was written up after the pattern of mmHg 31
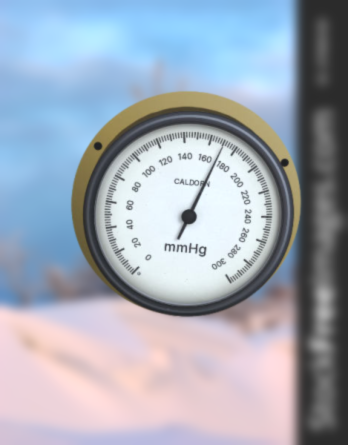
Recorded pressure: mmHg 170
